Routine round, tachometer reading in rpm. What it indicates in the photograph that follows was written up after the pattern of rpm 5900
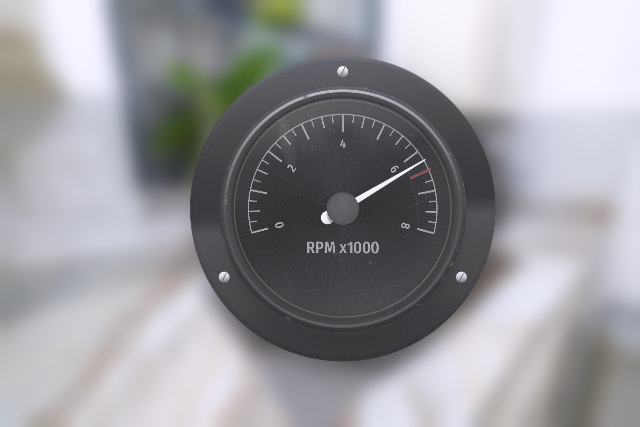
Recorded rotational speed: rpm 6250
